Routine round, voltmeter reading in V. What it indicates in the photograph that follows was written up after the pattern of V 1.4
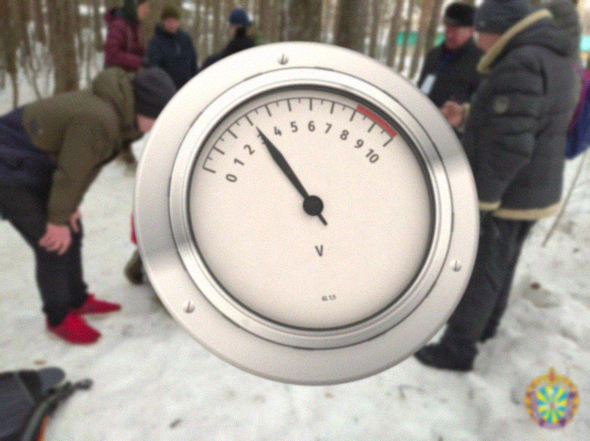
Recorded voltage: V 3
